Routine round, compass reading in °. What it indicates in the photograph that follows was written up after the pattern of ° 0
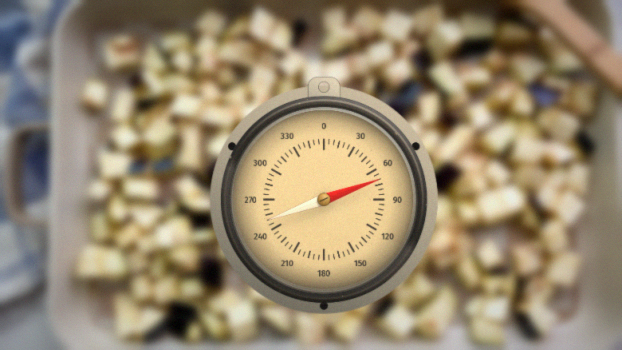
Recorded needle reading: ° 70
